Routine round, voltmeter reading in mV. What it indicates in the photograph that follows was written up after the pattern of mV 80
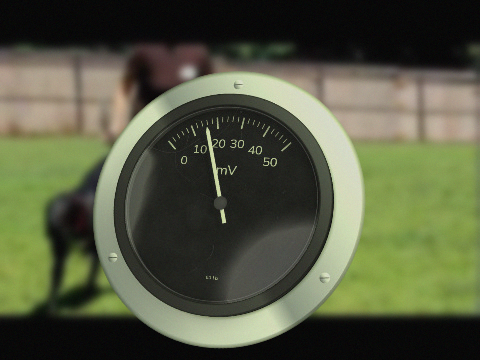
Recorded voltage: mV 16
